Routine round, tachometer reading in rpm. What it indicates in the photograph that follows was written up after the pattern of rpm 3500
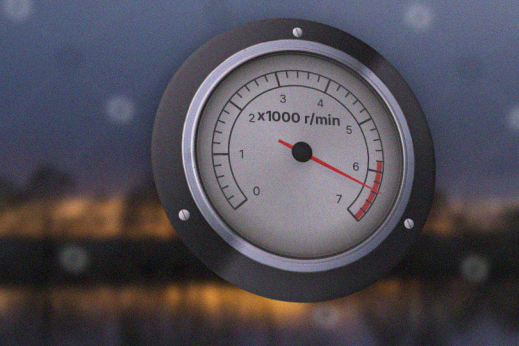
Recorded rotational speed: rpm 6400
